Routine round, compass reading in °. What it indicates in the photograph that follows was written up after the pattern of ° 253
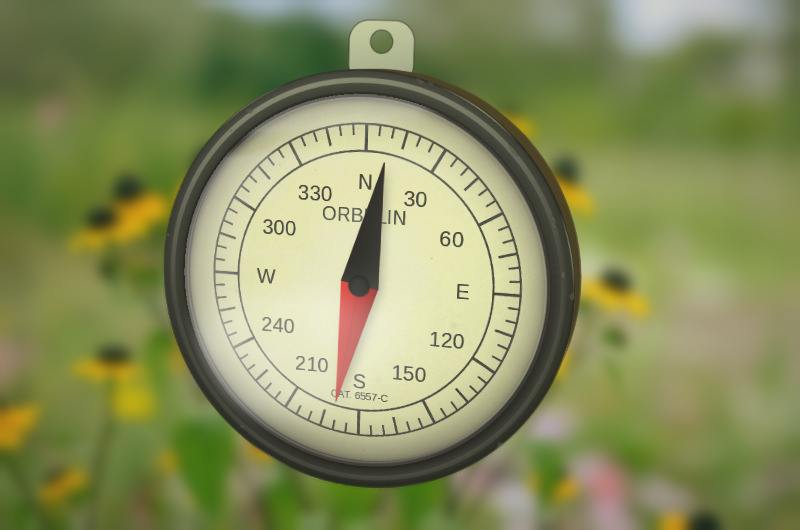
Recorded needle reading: ° 190
